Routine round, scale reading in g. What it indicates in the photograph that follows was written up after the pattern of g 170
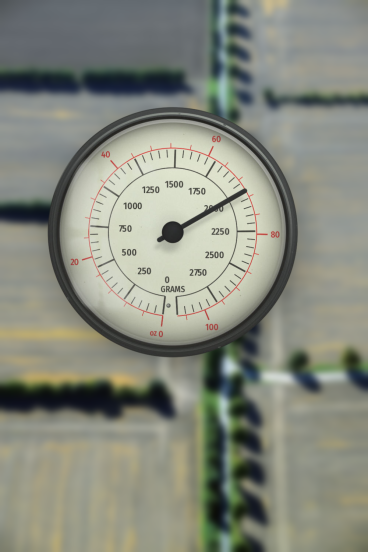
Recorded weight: g 2000
